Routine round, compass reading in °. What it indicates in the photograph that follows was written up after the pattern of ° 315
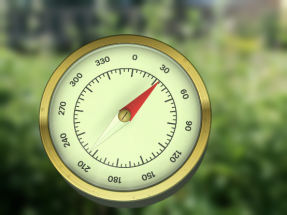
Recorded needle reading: ° 35
